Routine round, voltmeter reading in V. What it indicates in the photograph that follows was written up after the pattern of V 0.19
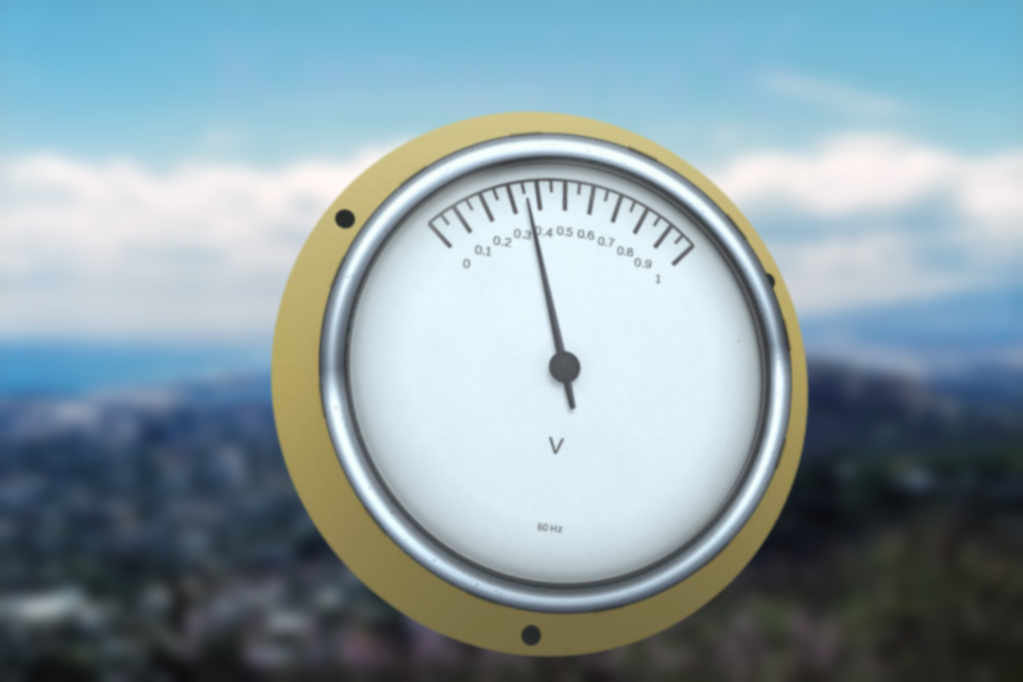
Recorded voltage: V 0.35
